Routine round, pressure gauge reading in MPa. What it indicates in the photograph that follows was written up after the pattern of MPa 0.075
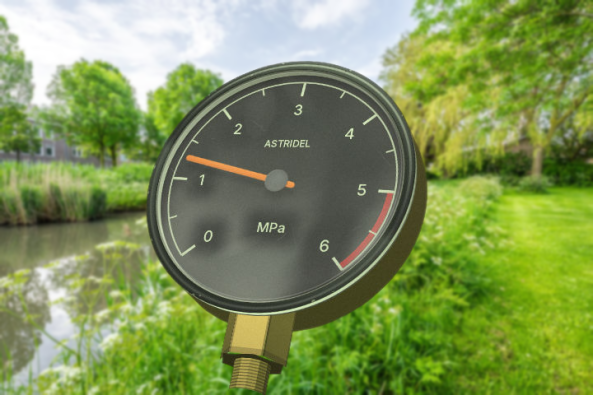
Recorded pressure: MPa 1.25
